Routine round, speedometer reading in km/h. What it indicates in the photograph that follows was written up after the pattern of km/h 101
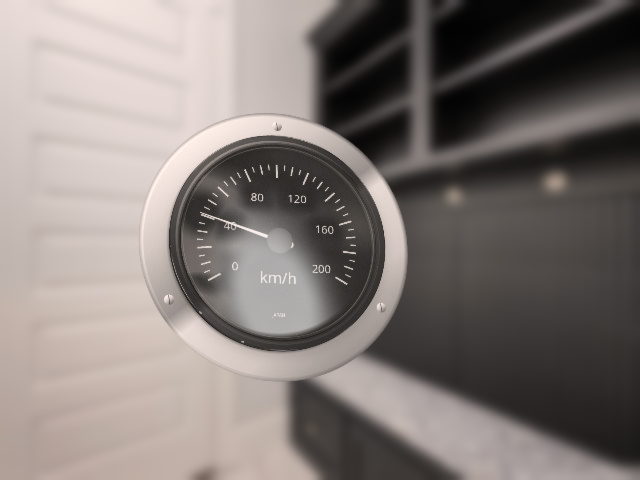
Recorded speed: km/h 40
